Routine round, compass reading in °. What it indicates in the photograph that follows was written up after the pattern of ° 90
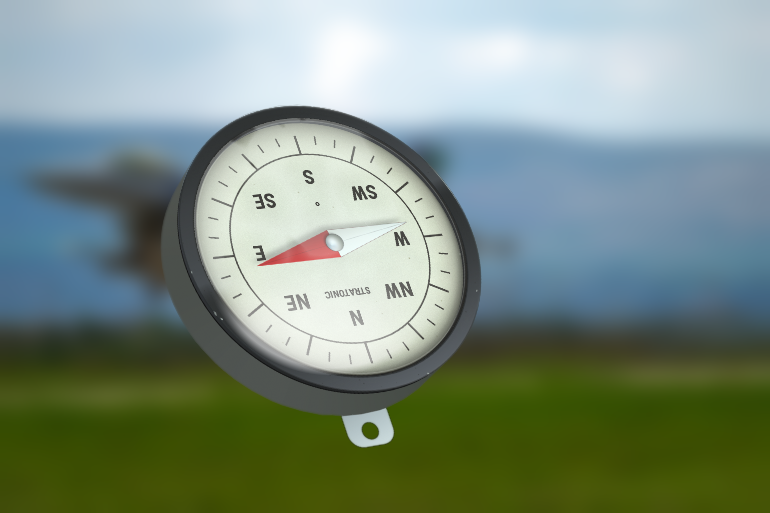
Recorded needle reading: ° 80
